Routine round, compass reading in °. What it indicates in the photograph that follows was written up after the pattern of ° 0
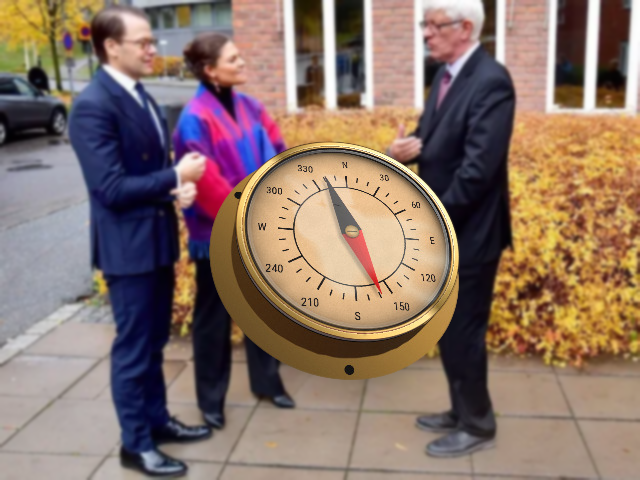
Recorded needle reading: ° 160
